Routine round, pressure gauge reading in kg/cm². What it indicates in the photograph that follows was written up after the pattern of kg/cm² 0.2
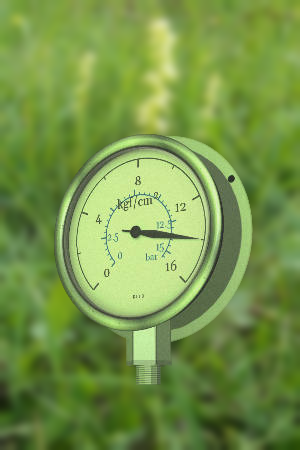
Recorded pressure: kg/cm² 14
